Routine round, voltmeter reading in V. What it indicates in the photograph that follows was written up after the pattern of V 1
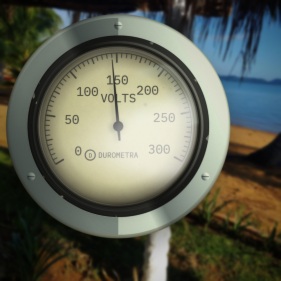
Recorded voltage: V 145
